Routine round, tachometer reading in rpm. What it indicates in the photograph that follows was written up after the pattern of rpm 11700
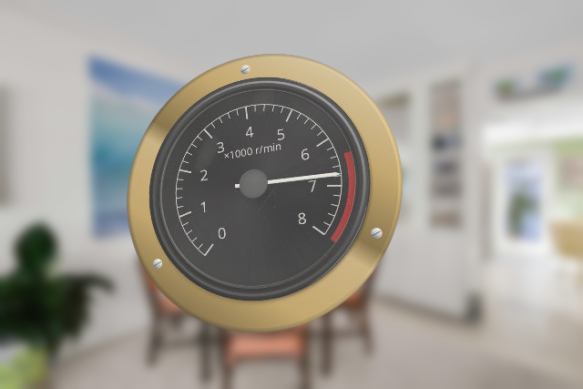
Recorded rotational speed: rpm 6800
